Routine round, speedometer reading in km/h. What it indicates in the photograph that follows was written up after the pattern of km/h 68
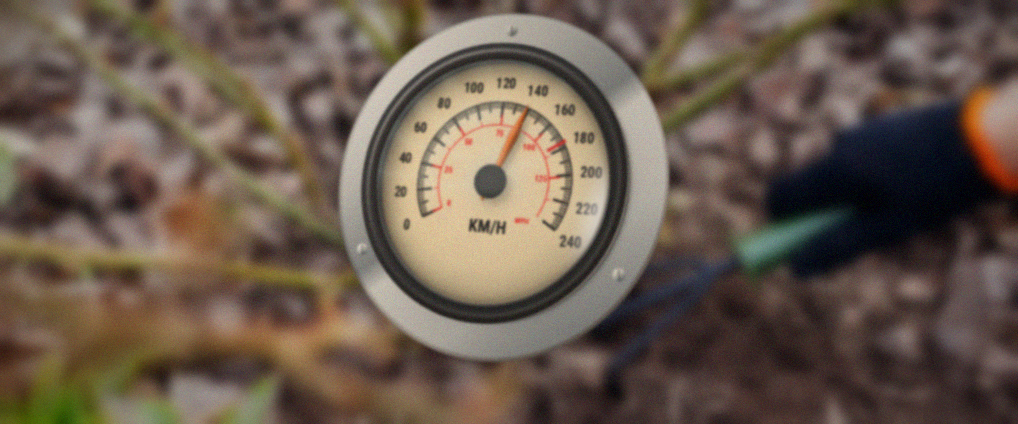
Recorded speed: km/h 140
